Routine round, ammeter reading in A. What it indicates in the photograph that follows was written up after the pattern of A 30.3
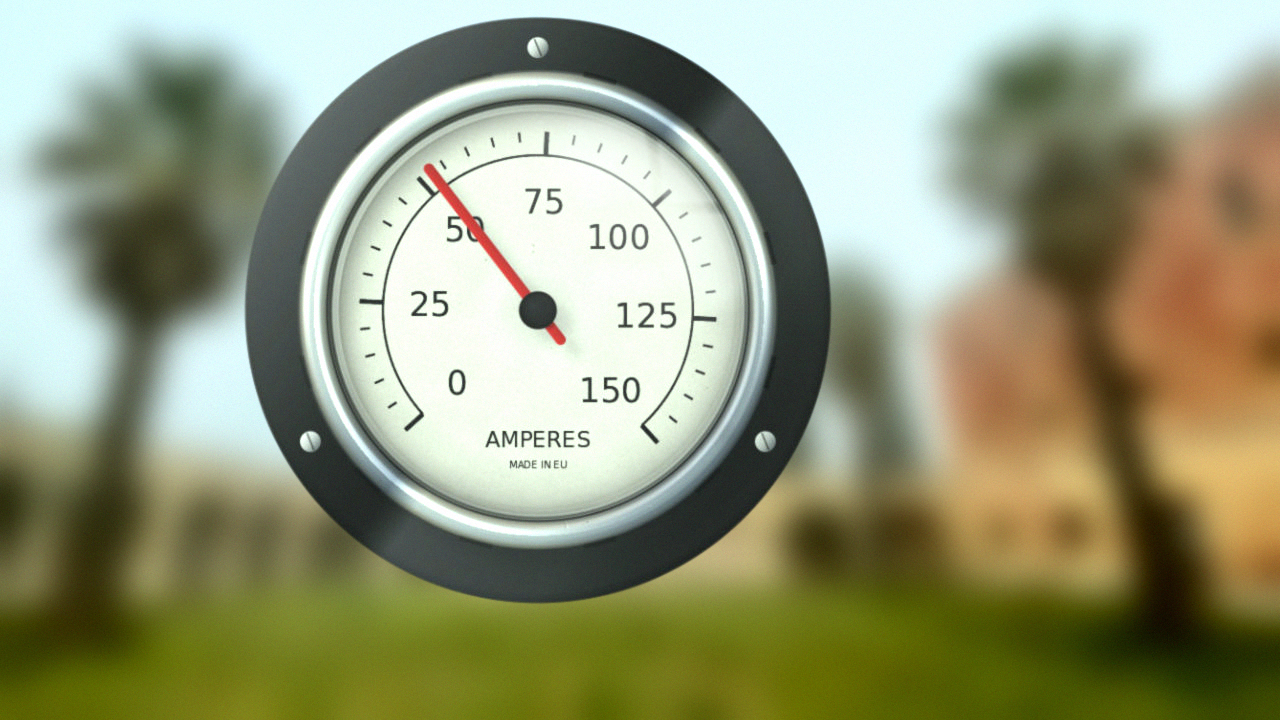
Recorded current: A 52.5
